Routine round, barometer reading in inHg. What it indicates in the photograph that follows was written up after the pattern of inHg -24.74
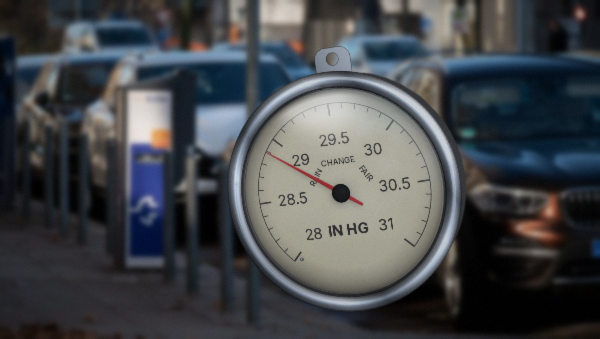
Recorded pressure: inHg 28.9
